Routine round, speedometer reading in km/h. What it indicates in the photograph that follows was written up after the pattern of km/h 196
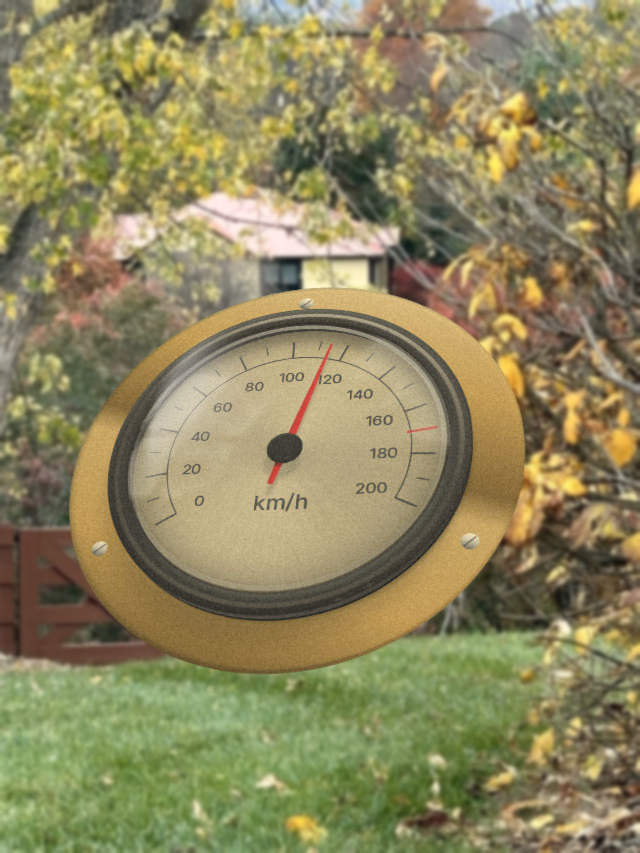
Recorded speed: km/h 115
